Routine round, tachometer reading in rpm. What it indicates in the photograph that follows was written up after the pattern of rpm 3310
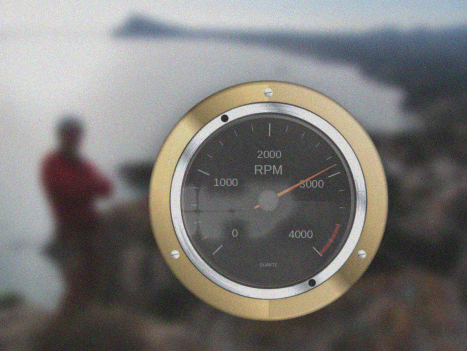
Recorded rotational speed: rpm 2900
